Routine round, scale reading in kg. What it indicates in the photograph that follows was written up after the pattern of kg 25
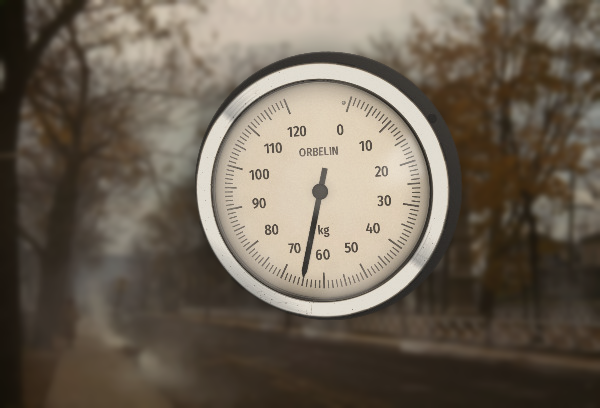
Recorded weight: kg 65
